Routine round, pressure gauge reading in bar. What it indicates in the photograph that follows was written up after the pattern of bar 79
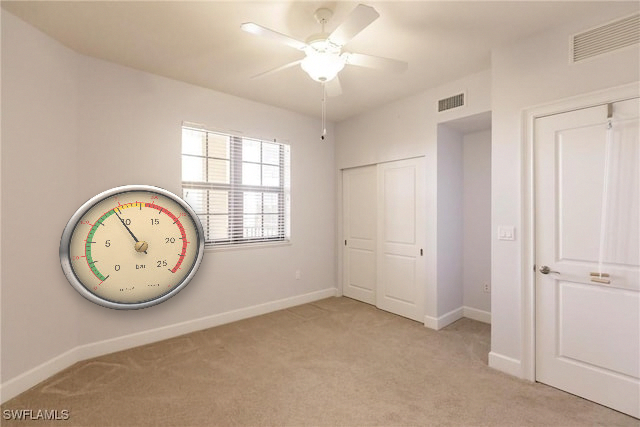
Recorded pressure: bar 9.5
